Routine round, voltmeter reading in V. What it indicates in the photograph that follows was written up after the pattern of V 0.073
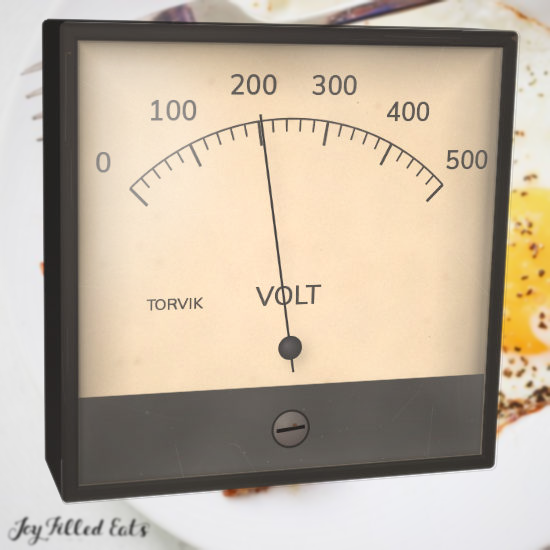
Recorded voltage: V 200
